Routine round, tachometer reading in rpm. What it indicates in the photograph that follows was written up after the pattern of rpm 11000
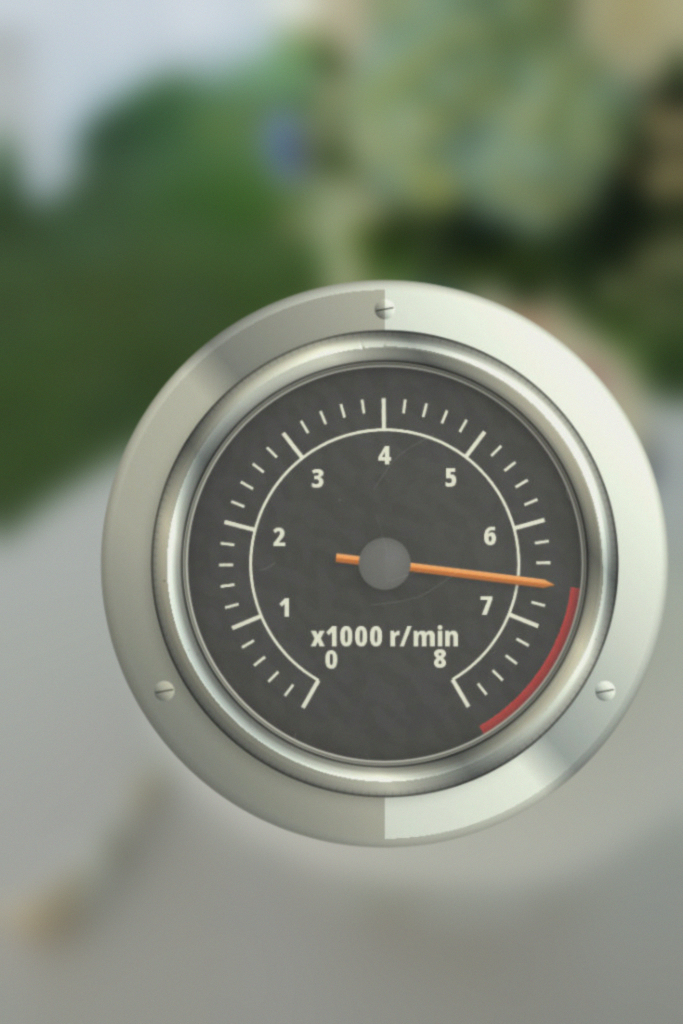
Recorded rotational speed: rpm 6600
